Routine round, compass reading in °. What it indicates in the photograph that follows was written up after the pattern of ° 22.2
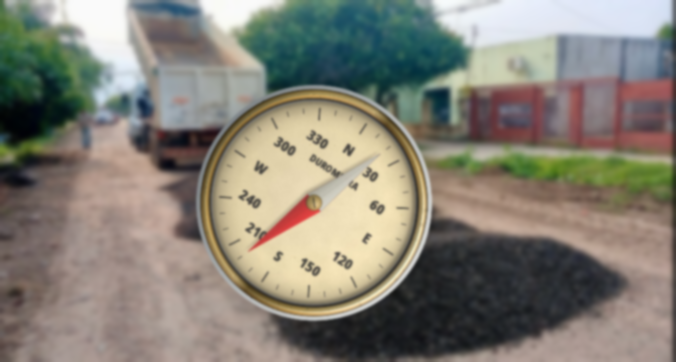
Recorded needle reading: ° 200
